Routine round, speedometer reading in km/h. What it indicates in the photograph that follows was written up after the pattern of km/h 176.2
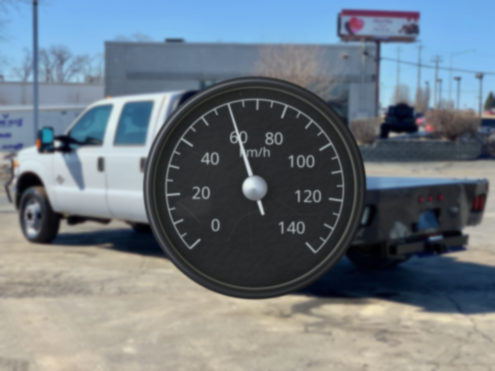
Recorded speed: km/h 60
